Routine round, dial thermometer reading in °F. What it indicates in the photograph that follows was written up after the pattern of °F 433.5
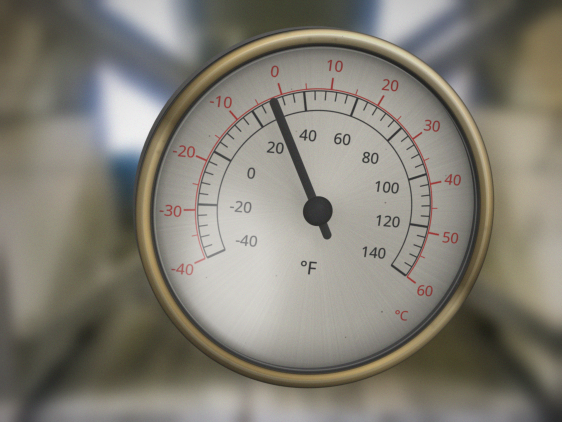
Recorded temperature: °F 28
